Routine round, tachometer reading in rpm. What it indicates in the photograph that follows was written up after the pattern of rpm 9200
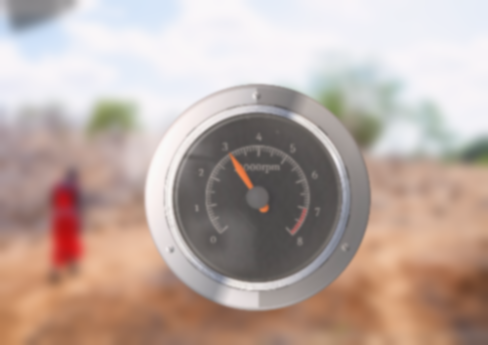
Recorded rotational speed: rpm 3000
